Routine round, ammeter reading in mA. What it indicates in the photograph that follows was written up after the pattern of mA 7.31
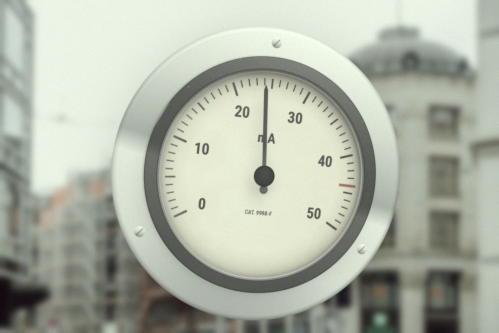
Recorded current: mA 24
